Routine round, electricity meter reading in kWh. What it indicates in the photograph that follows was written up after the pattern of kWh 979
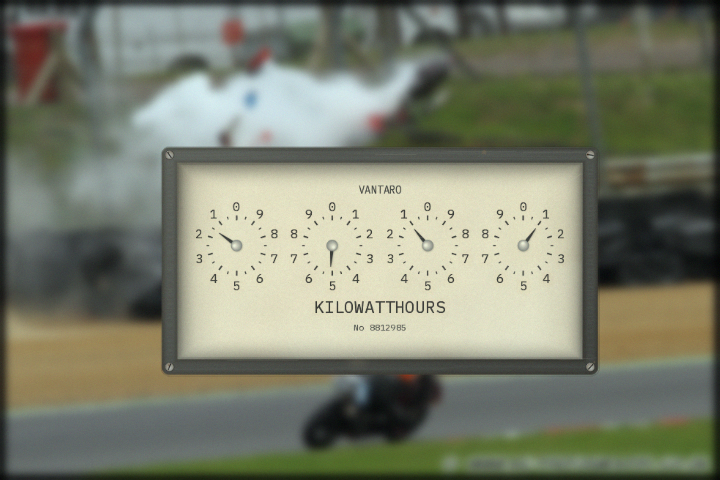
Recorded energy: kWh 1511
